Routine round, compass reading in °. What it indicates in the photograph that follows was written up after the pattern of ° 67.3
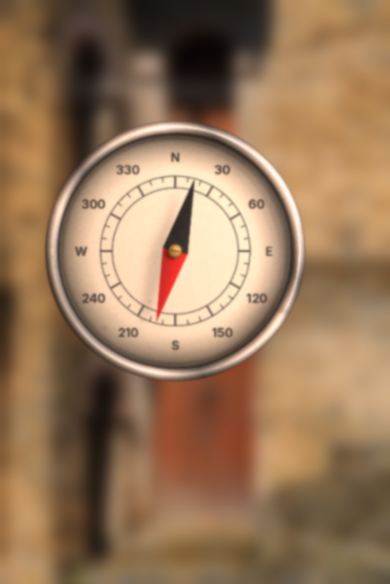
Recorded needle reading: ° 195
